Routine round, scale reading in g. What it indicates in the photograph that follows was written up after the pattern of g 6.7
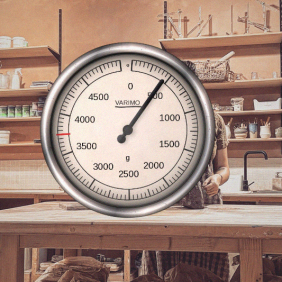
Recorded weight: g 450
